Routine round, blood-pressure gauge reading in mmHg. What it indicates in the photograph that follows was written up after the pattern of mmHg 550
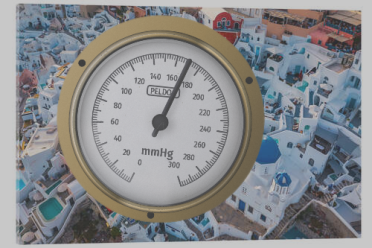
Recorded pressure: mmHg 170
